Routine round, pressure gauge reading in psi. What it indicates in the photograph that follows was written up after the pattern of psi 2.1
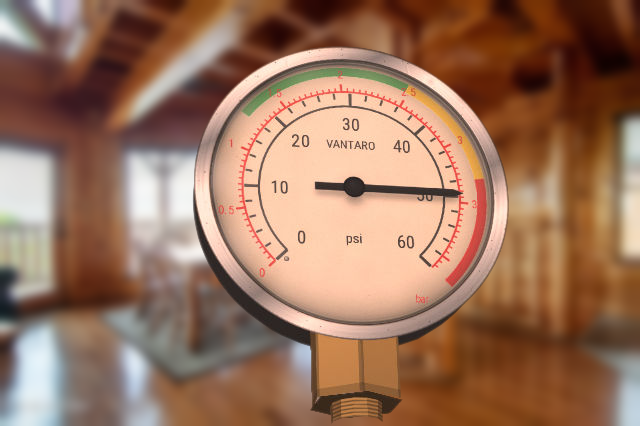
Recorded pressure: psi 50
